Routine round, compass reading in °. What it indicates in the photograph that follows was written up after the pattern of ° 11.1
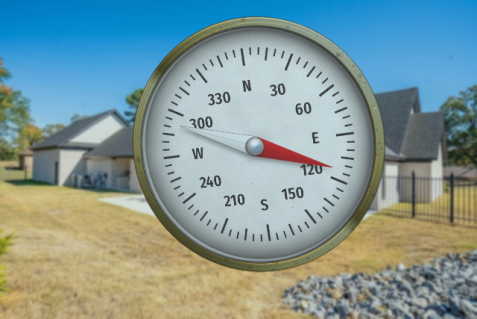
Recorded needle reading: ° 112.5
